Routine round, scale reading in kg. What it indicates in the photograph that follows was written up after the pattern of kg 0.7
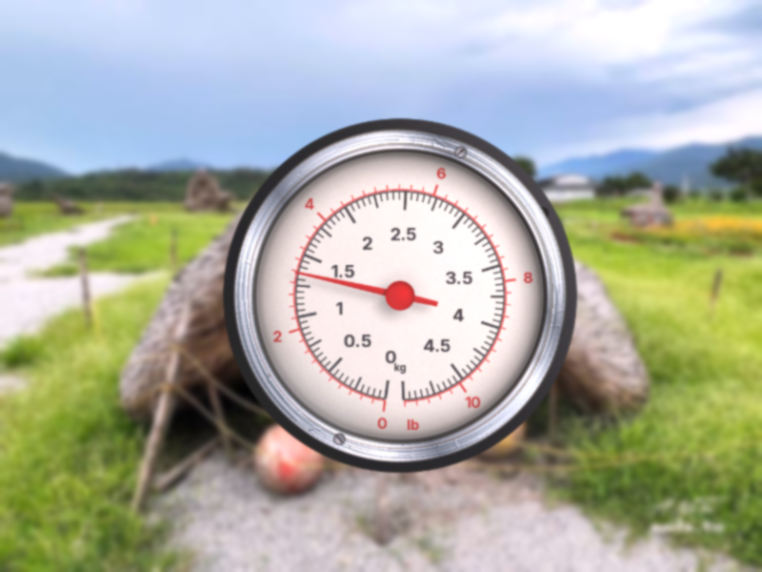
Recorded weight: kg 1.35
